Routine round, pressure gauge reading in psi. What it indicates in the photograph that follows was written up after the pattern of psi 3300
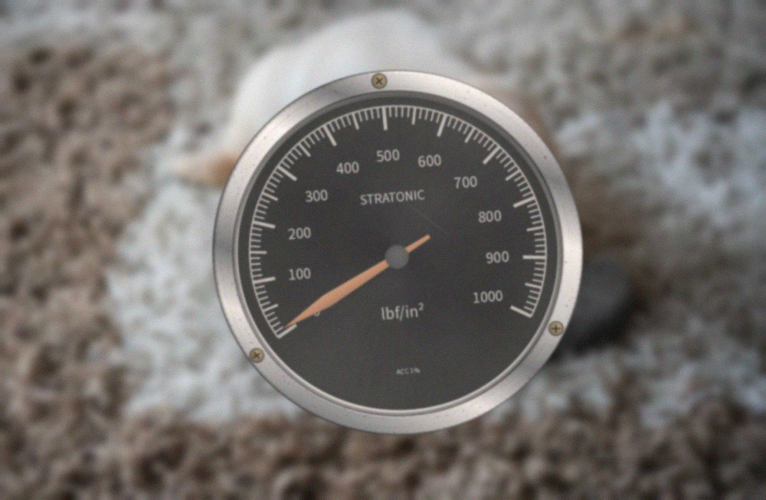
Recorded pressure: psi 10
